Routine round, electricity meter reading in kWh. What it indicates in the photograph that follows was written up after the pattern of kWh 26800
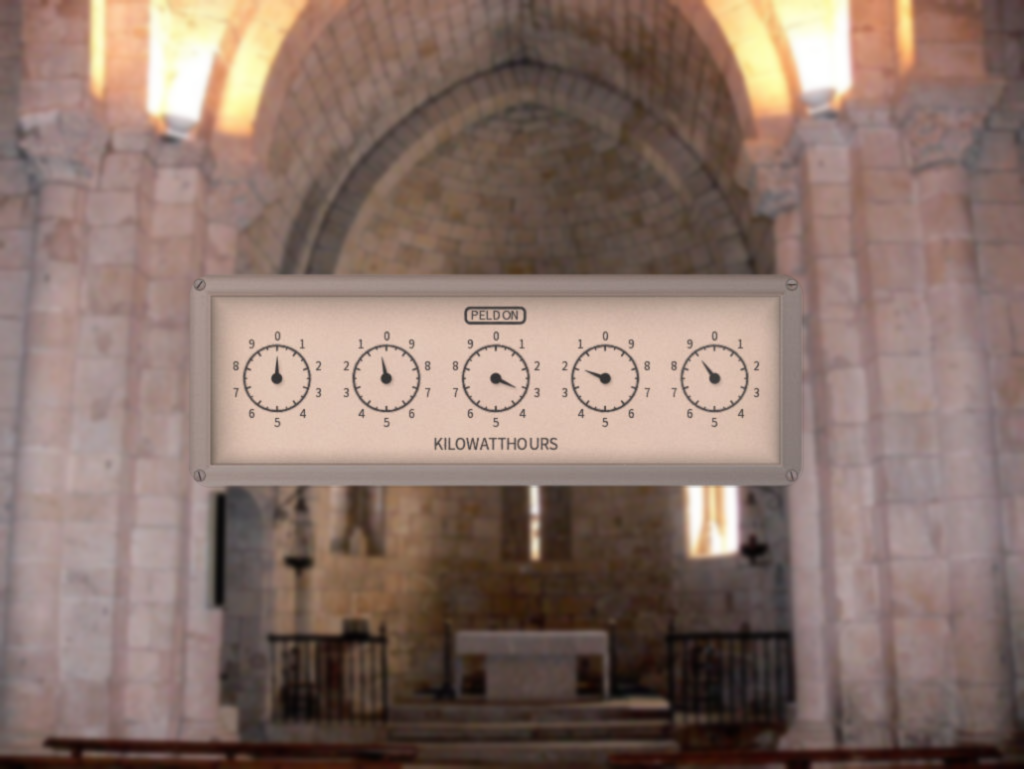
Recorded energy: kWh 319
